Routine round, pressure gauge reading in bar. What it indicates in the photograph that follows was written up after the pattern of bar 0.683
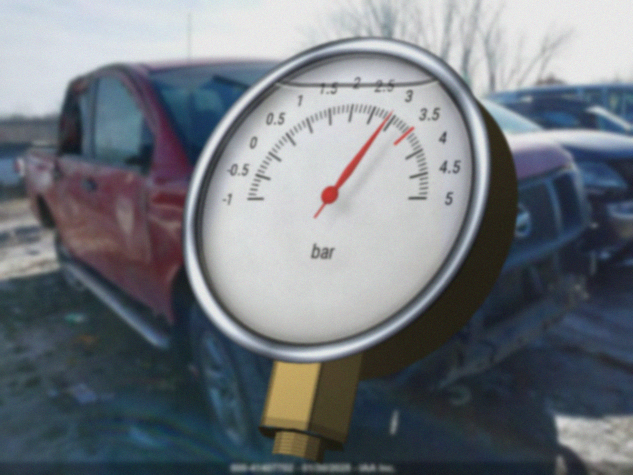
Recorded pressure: bar 3
